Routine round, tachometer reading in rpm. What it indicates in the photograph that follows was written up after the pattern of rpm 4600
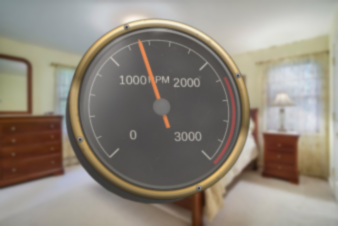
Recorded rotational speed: rpm 1300
